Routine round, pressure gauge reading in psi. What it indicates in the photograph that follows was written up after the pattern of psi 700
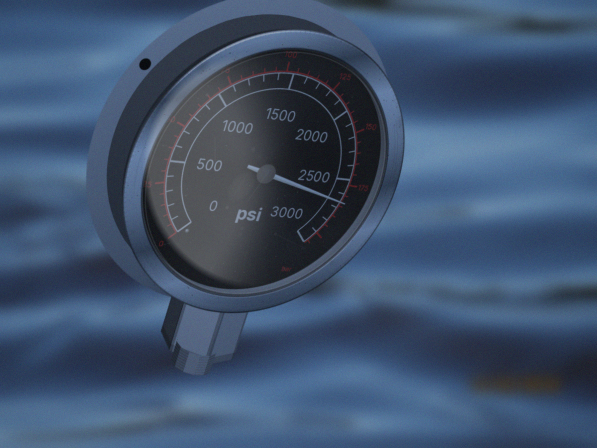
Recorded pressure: psi 2650
